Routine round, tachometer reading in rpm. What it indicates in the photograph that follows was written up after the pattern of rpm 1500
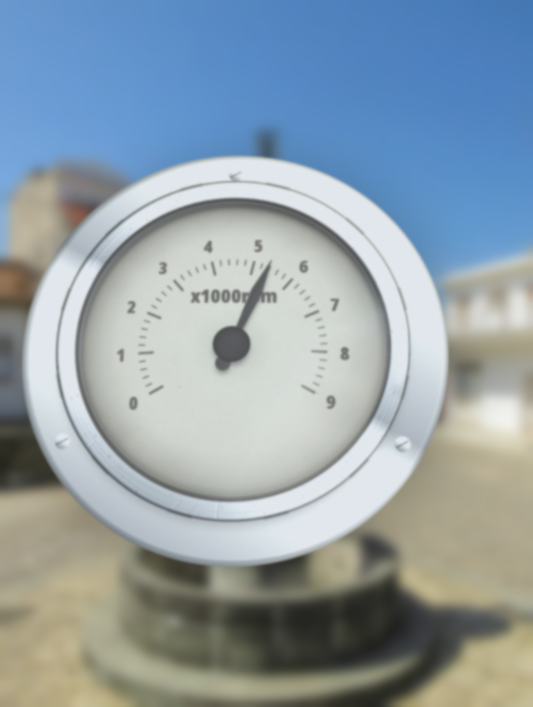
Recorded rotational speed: rpm 5400
